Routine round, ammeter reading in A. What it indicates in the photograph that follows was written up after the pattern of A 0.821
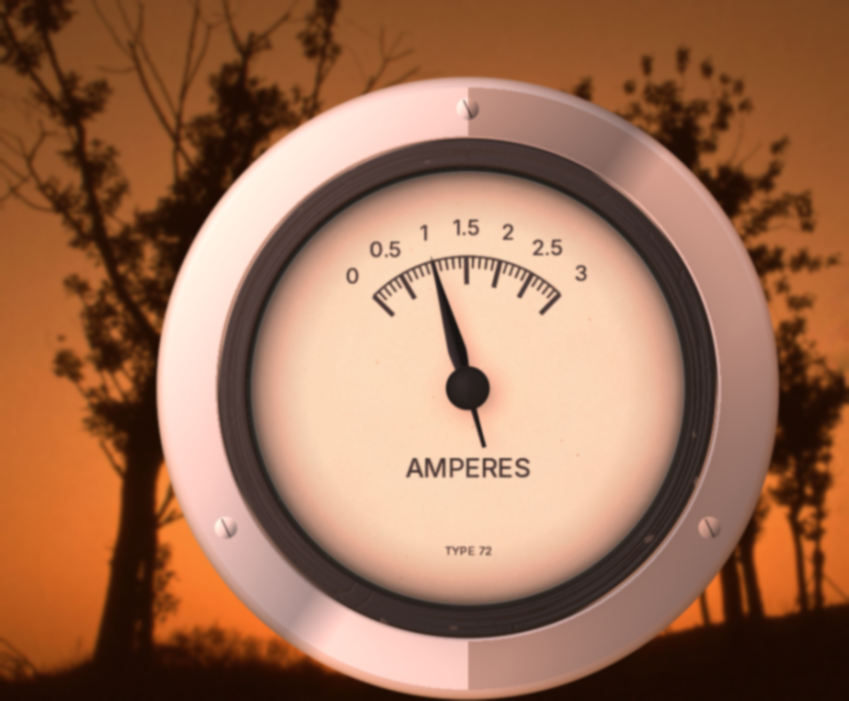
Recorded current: A 1
